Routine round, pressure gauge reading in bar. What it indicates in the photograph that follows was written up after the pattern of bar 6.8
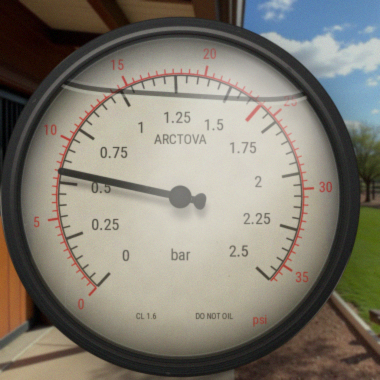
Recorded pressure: bar 0.55
